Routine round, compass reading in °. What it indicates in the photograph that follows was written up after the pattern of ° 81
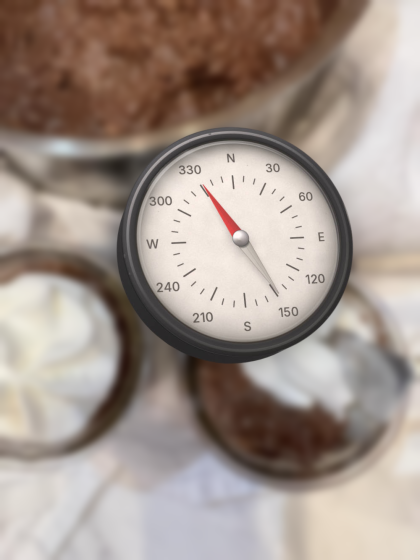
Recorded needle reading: ° 330
